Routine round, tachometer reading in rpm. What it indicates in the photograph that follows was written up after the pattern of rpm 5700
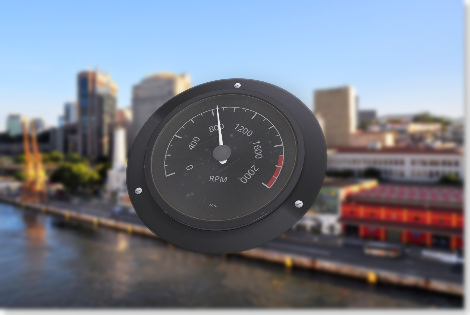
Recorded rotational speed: rpm 850
